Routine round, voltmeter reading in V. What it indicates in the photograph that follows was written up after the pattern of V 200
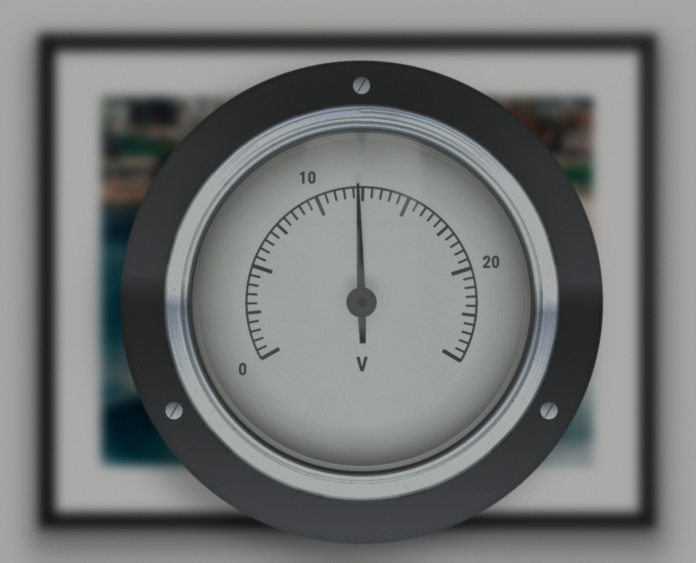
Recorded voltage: V 12.25
